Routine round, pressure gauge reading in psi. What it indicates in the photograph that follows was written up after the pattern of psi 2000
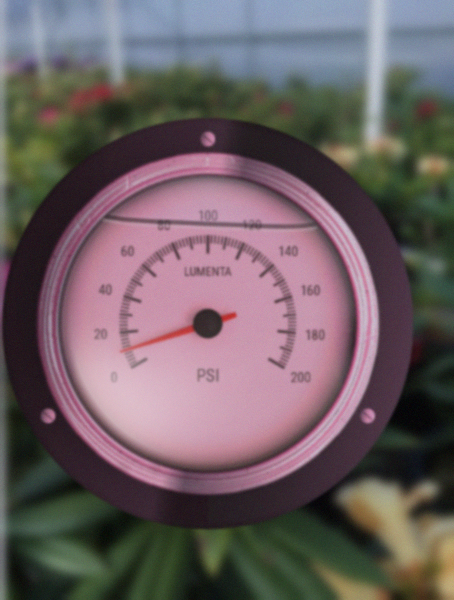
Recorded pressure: psi 10
